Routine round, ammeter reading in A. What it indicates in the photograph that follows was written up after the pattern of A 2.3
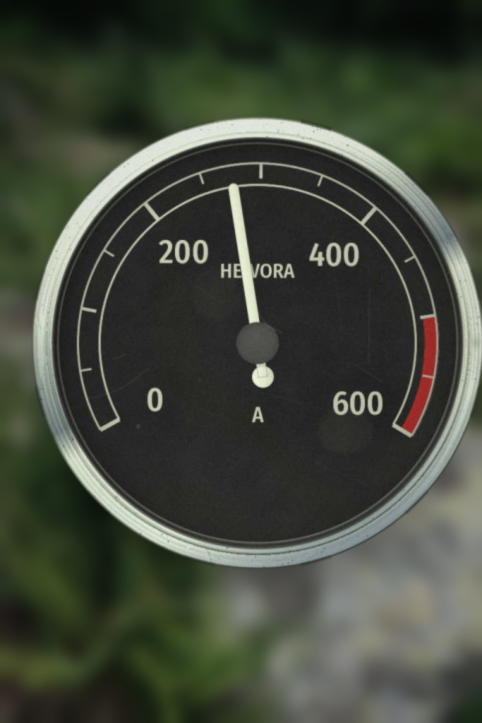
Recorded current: A 275
